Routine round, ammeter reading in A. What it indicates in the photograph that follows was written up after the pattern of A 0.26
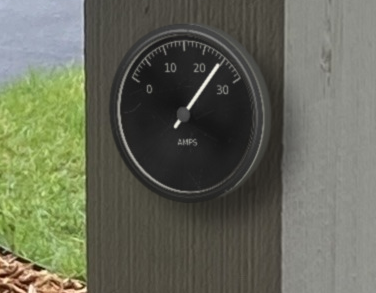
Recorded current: A 25
